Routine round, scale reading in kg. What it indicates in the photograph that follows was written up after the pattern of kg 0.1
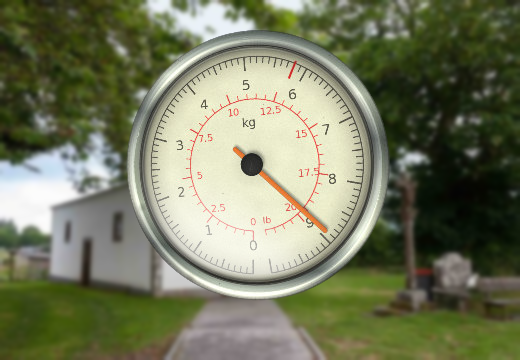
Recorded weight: kg 8.9
